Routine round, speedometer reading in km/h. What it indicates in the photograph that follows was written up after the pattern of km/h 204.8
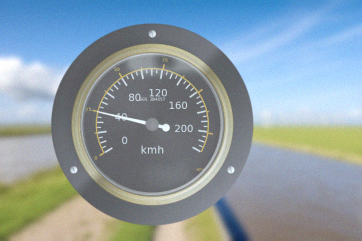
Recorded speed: km/h 40
